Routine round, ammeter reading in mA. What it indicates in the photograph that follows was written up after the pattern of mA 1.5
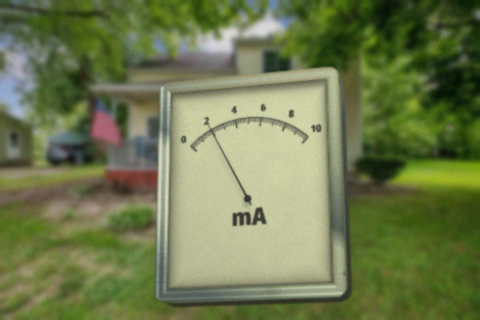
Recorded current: mA 2
